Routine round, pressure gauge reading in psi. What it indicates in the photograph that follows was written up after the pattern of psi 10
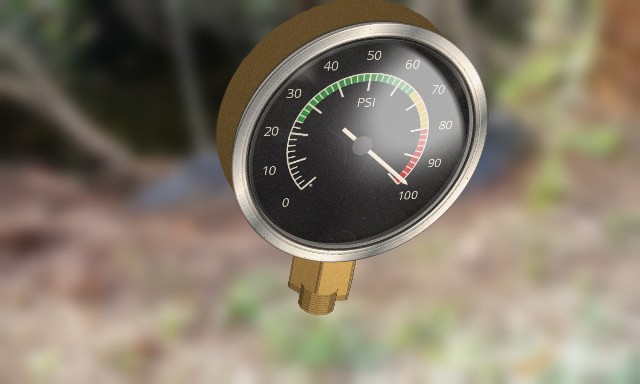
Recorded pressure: psi 98
